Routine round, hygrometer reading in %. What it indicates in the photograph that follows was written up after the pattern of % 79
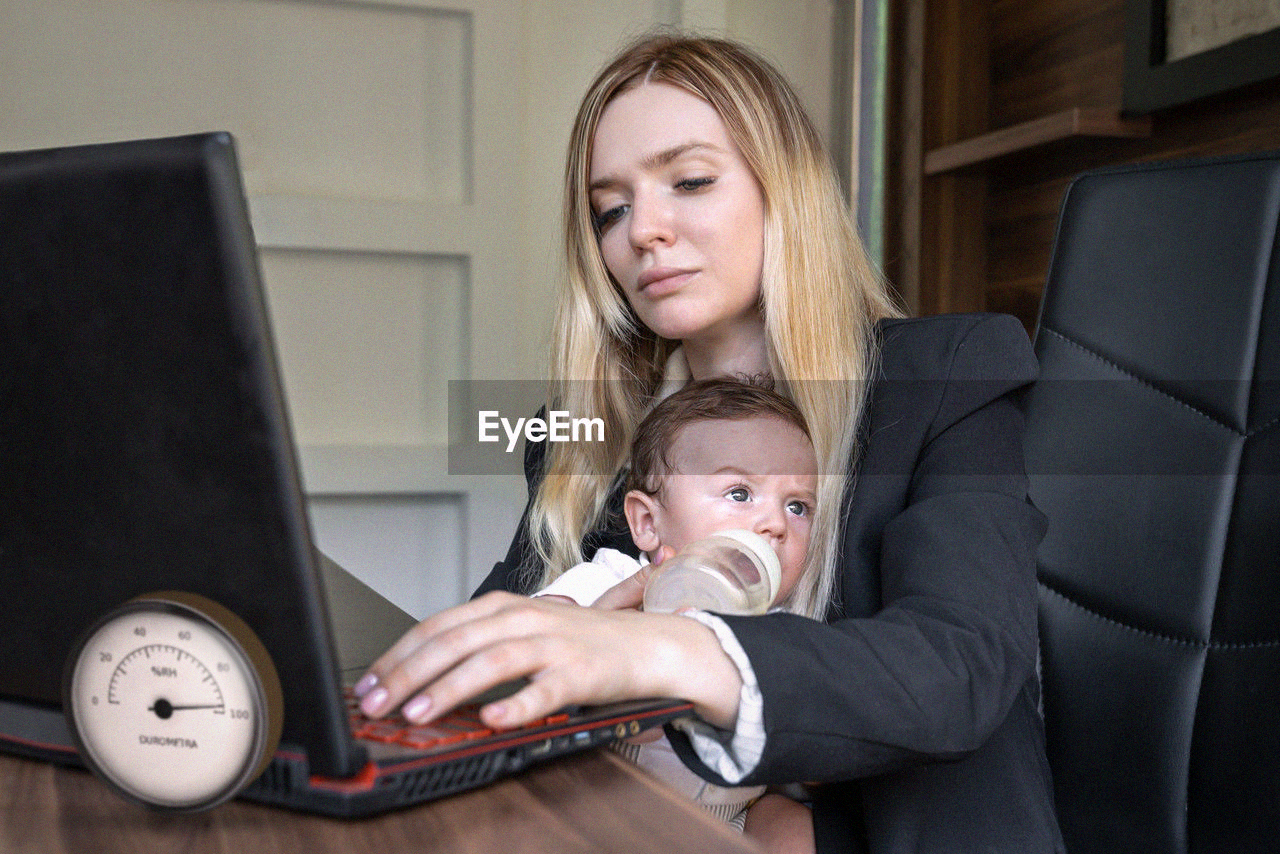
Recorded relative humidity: % 96
